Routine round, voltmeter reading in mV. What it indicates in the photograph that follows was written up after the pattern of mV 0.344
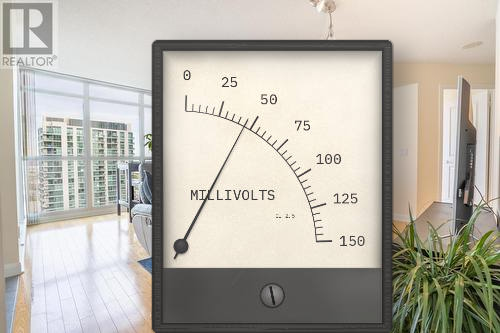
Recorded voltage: mV 45
